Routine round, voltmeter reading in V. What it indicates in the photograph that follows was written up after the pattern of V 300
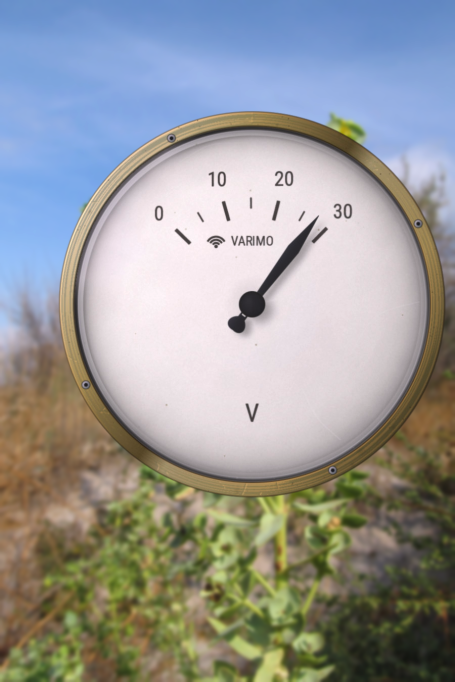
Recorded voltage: V 27.5
